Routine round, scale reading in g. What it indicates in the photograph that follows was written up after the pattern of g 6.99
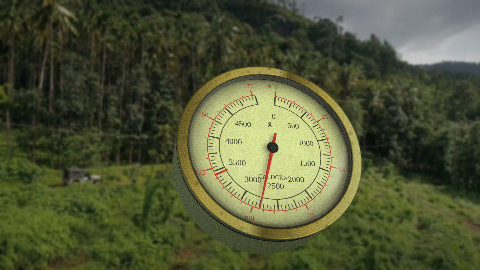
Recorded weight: g 2750
